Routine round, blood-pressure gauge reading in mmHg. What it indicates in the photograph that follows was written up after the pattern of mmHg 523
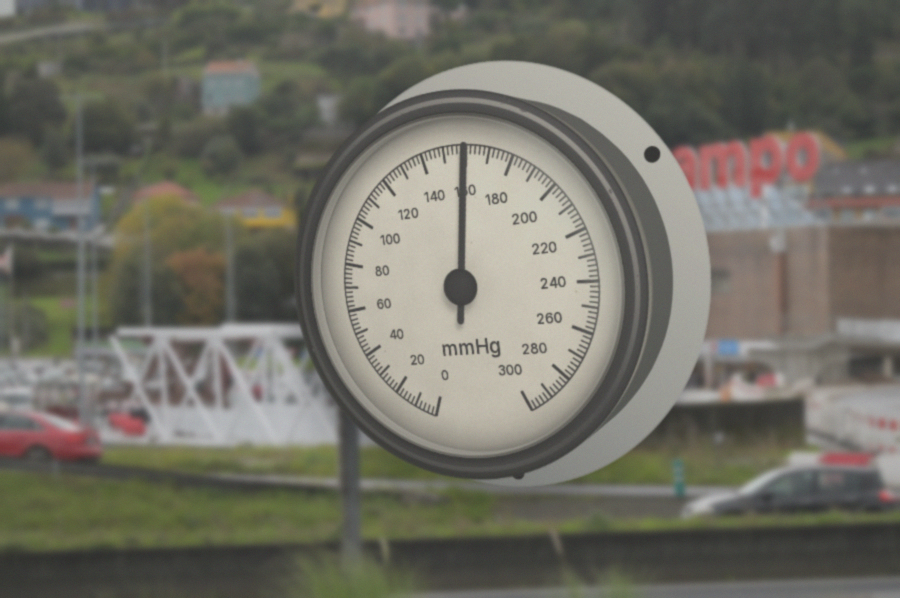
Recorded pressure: mmHg 160
